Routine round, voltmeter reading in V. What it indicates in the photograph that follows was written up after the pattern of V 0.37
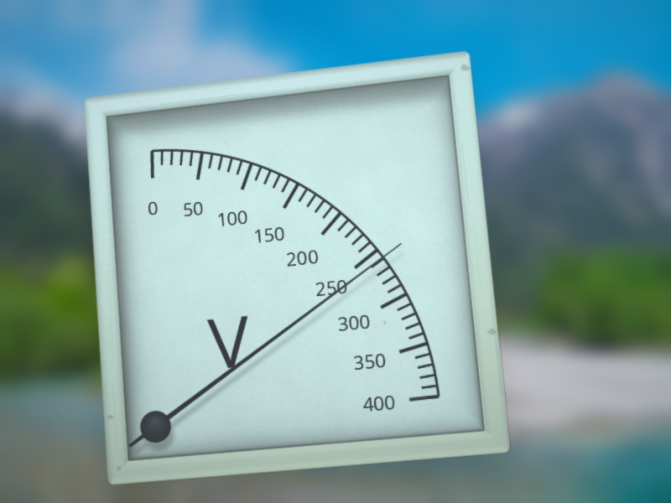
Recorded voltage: V 260
